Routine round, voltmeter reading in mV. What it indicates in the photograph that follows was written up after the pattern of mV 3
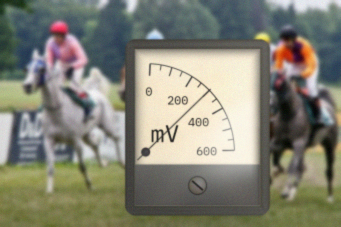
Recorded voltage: mV 300
